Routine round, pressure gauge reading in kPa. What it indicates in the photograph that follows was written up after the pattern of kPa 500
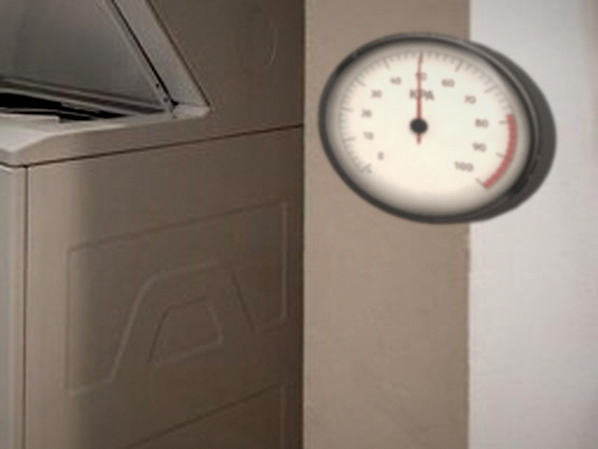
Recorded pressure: kPa 50
